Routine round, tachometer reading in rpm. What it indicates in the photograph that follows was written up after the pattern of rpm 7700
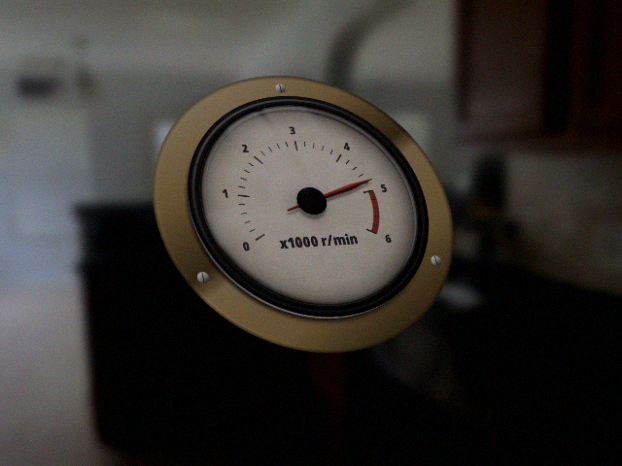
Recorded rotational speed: rpm 4800
